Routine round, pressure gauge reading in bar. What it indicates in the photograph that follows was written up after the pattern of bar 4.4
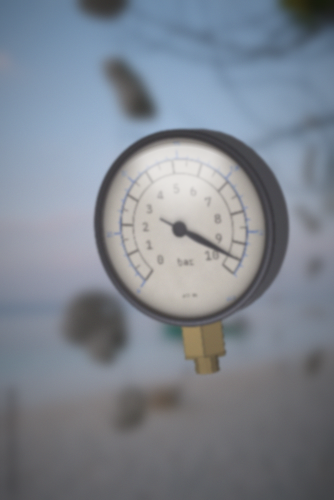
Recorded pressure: bar 9.5
